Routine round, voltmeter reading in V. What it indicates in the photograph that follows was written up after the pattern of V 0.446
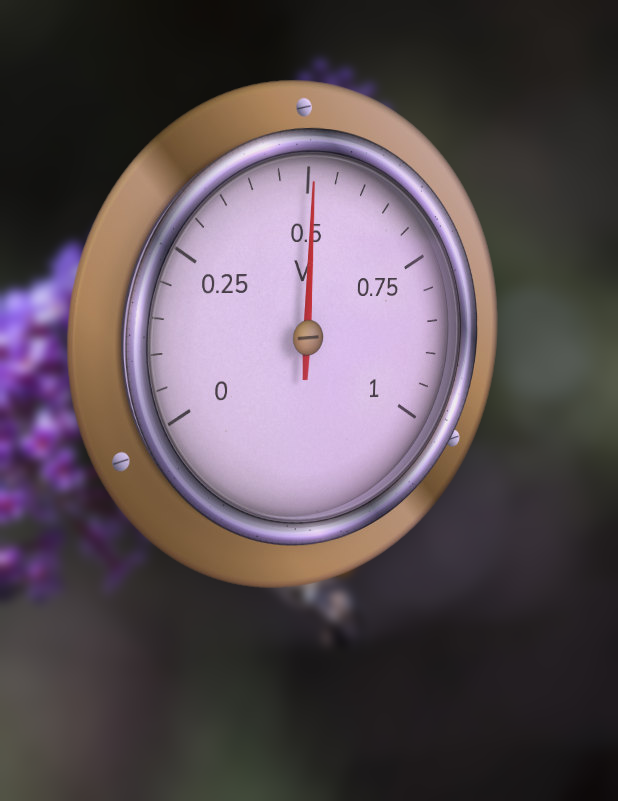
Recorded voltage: V 0.5
